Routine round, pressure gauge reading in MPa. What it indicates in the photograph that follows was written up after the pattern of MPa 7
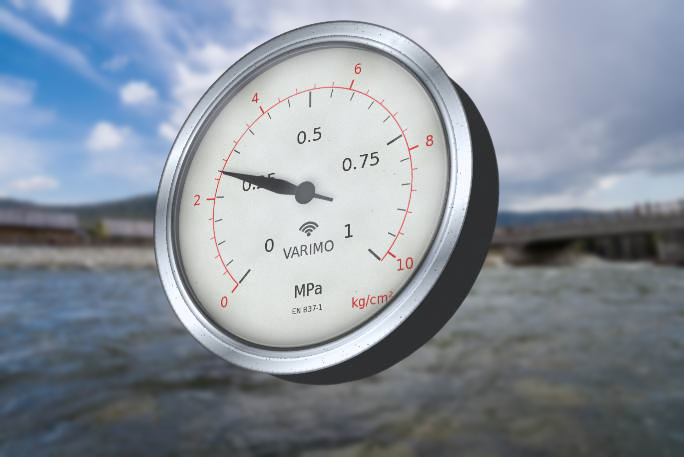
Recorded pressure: MPa 0.25
